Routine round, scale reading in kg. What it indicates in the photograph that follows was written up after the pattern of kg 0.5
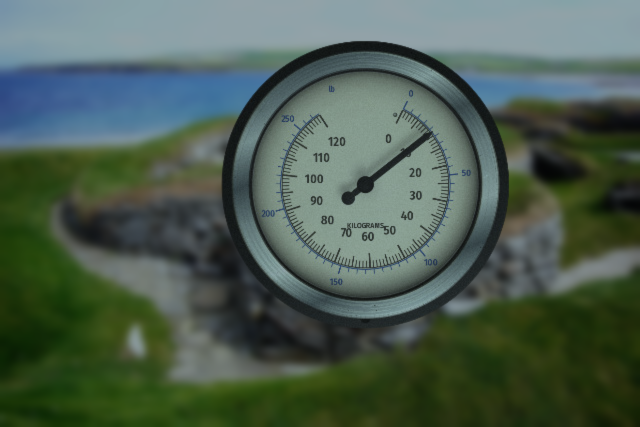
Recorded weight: kg 10
